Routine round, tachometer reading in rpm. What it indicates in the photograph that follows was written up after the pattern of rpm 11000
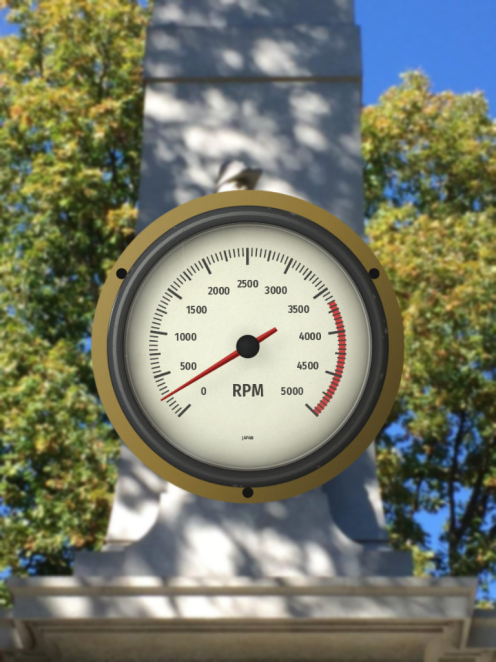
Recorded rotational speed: rpm 250
